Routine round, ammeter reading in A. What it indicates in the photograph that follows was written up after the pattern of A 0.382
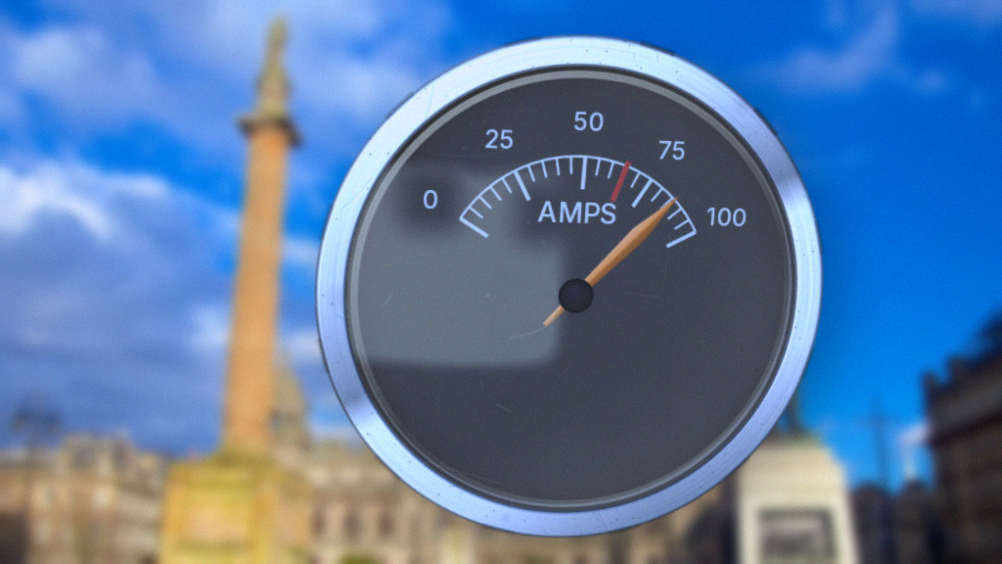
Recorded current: A 85
